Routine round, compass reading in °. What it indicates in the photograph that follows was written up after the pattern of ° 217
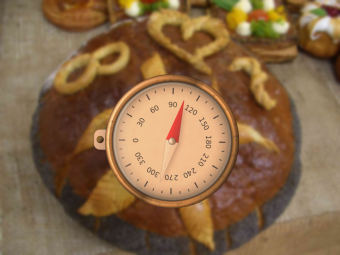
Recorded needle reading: ° 105
